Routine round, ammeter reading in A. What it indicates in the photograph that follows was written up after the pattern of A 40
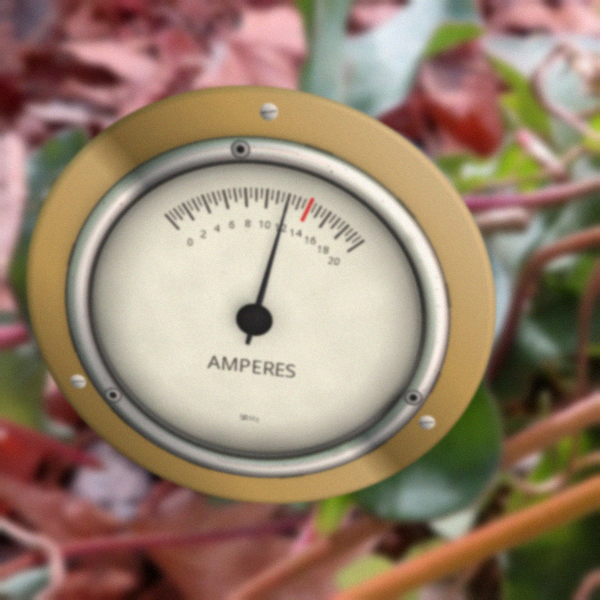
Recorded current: A 12
